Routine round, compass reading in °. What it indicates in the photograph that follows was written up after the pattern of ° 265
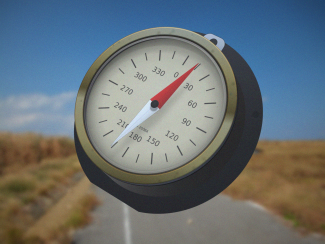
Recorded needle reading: ° 15
